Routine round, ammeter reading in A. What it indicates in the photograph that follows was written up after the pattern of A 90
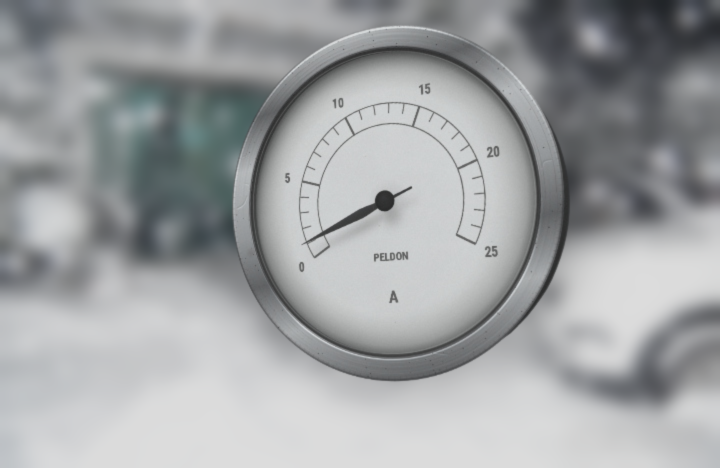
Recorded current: A 1
